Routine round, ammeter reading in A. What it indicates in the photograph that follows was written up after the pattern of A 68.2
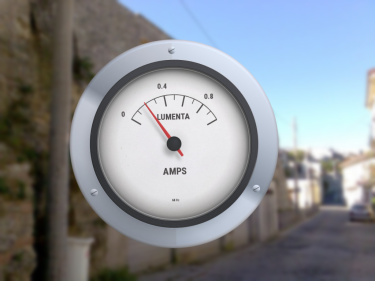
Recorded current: A 0.2
